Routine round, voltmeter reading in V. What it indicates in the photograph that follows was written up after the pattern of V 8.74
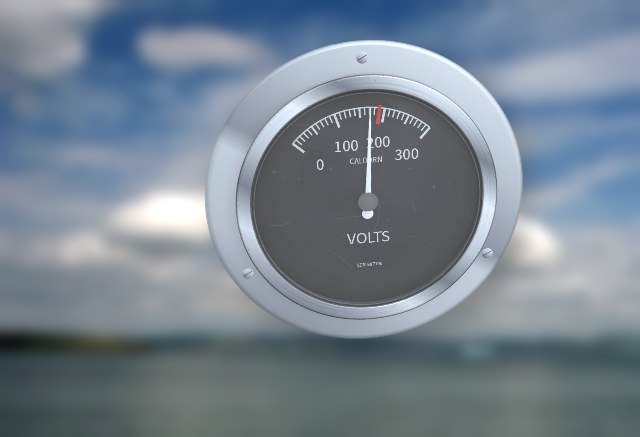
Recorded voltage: V 170
